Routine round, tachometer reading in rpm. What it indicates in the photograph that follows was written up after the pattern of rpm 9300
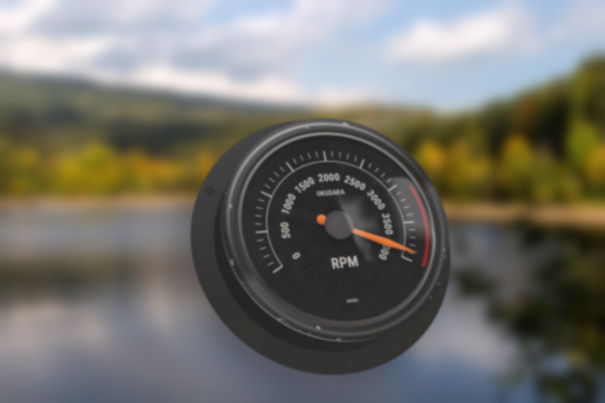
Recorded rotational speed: rpm 3900
